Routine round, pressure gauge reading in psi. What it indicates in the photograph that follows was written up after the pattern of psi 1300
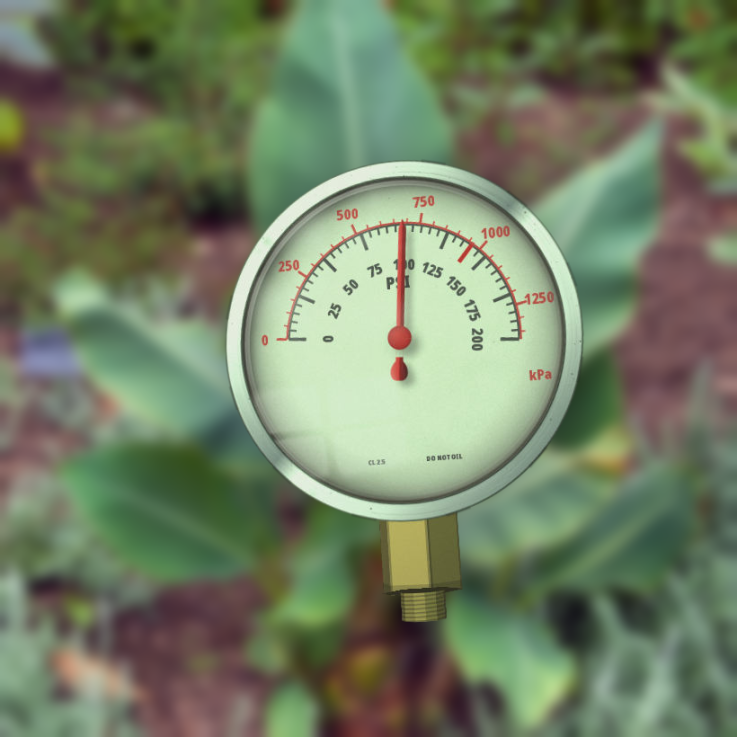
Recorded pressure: psi 100
